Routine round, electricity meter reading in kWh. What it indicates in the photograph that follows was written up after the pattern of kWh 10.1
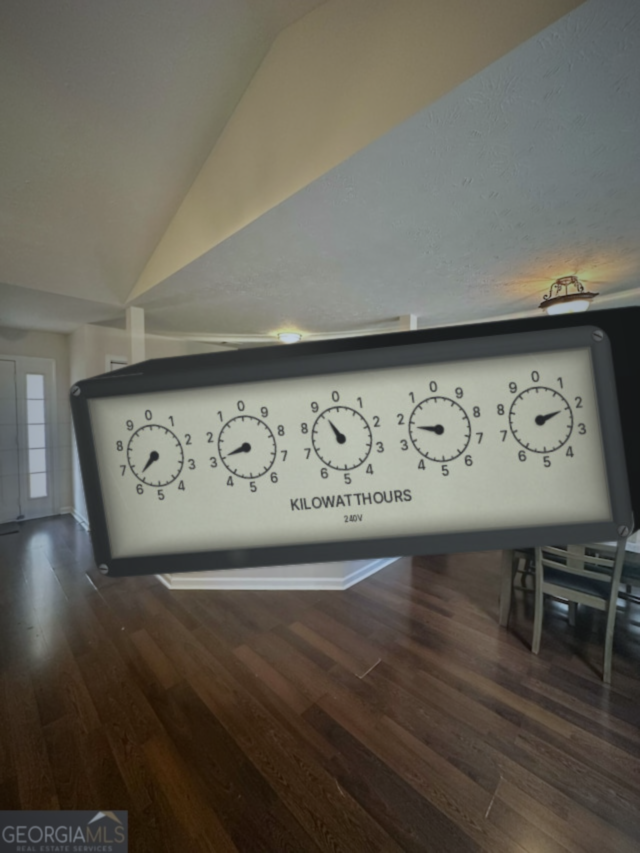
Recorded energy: kWh 62922
